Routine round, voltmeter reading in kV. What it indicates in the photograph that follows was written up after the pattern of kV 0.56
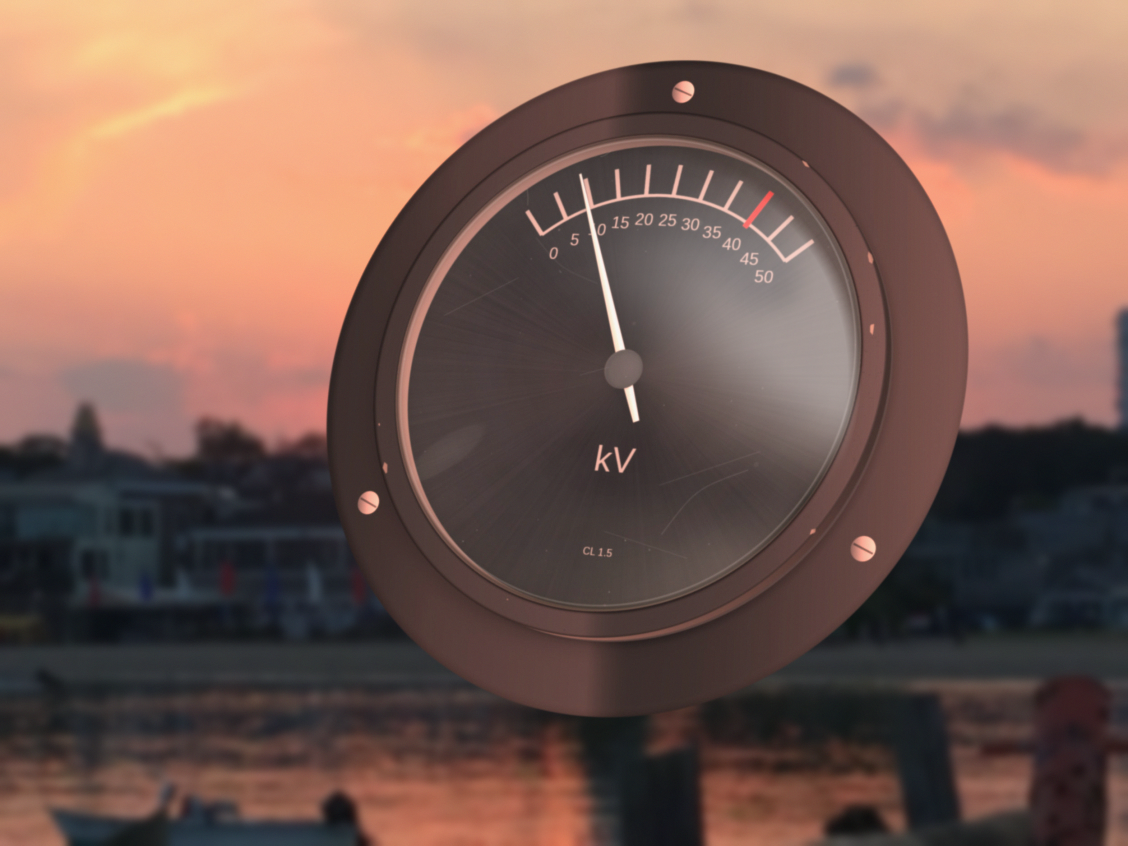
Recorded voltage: kV 10
